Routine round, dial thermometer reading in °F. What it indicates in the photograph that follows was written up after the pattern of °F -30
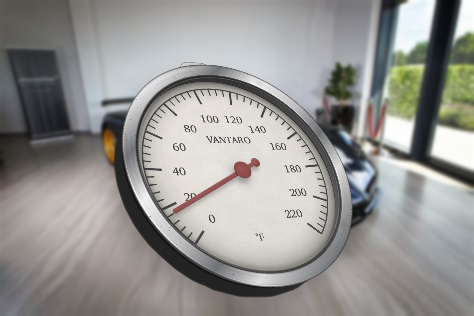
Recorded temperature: °F 16
